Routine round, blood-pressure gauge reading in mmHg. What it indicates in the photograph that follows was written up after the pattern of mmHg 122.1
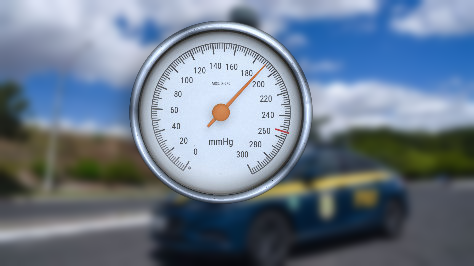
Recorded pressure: mmHg 190
